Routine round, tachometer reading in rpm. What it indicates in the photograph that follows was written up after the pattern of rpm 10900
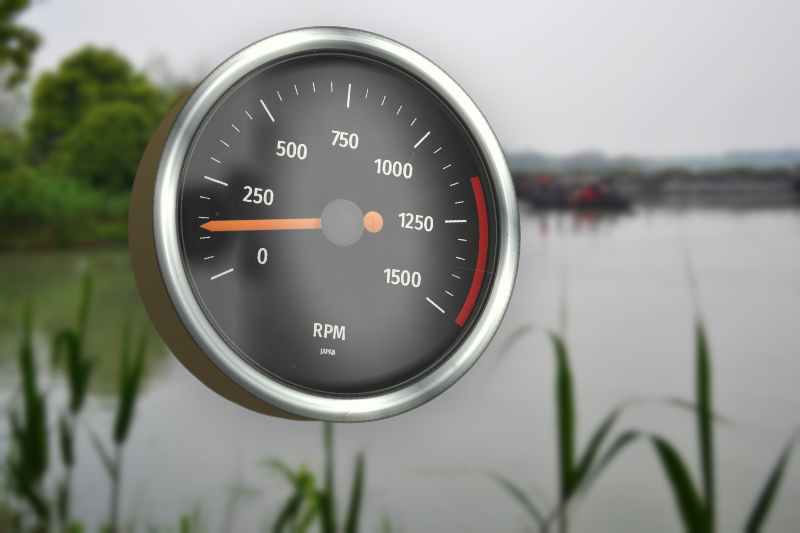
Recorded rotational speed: rpm 125
